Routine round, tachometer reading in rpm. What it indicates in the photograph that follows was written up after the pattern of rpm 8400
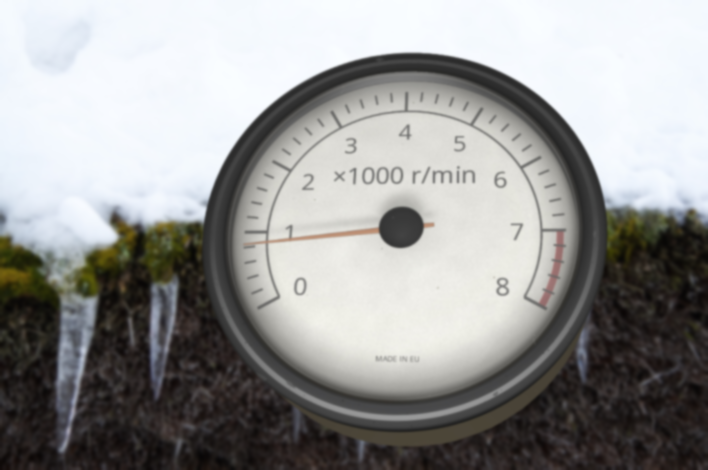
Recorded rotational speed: rpm 800
